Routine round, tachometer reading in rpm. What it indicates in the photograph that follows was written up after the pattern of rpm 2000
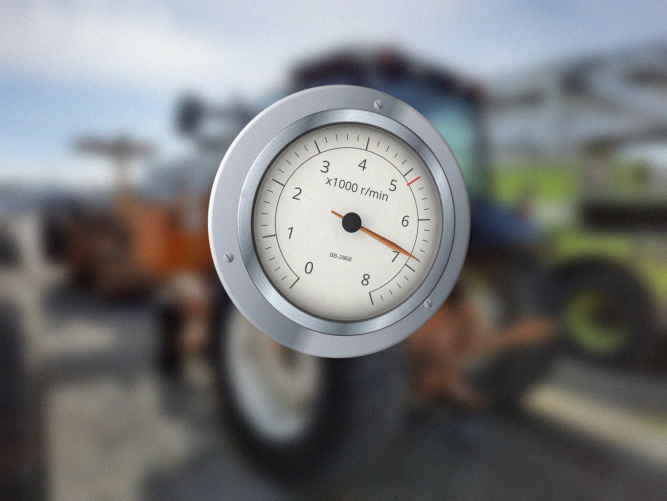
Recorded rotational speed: rpm 6800
